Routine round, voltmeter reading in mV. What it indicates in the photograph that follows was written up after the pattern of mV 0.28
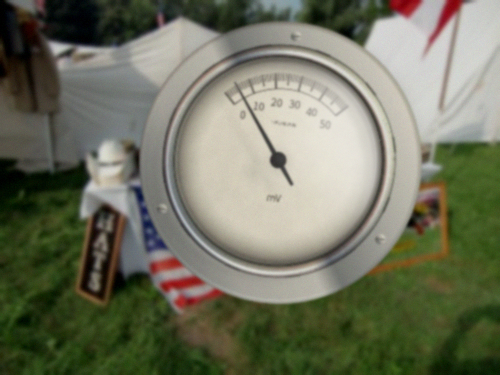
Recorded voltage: mV 5
